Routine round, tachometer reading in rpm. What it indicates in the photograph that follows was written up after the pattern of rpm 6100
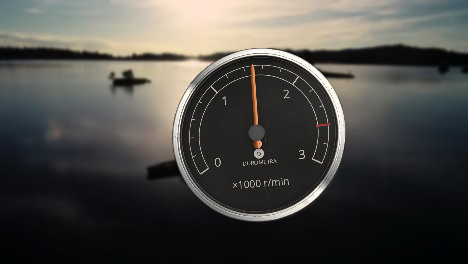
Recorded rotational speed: rpm 1500
